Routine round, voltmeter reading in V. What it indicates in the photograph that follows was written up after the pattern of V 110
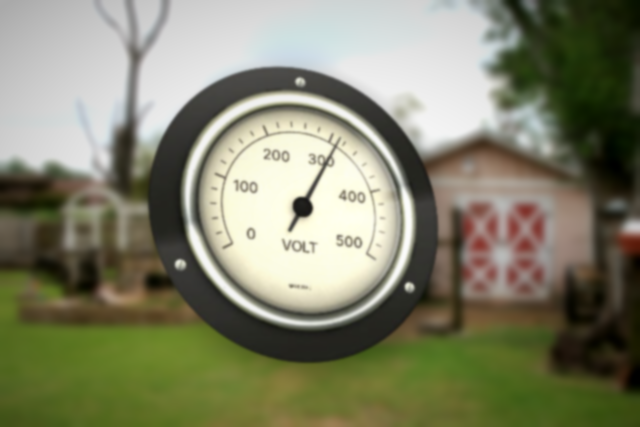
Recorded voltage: V 310
